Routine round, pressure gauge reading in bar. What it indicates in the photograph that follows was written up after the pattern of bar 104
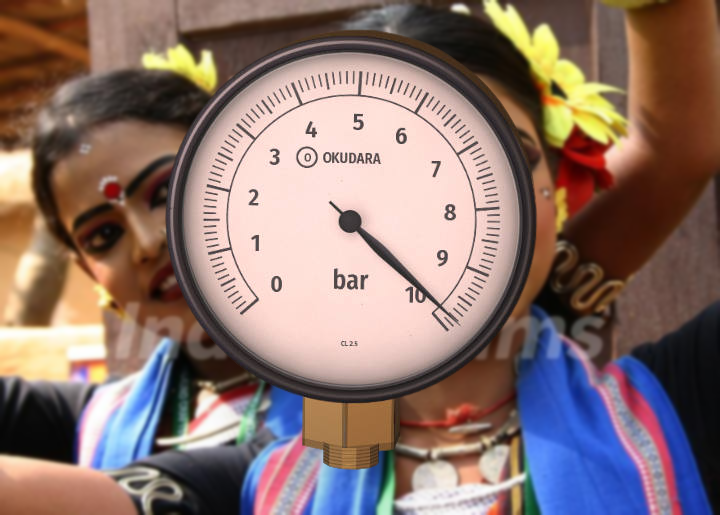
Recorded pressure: bar 9.8
